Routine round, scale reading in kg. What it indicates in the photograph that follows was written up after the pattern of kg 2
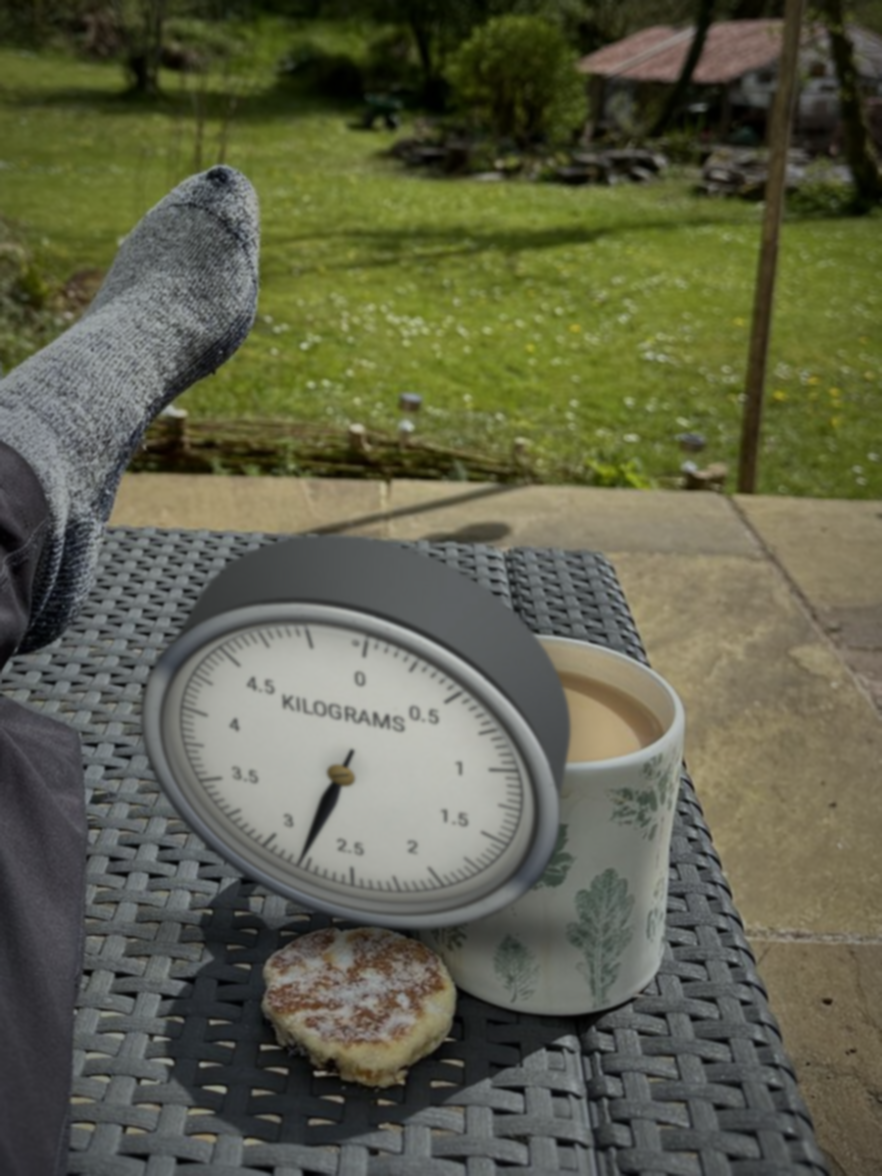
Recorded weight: kg 2.8
